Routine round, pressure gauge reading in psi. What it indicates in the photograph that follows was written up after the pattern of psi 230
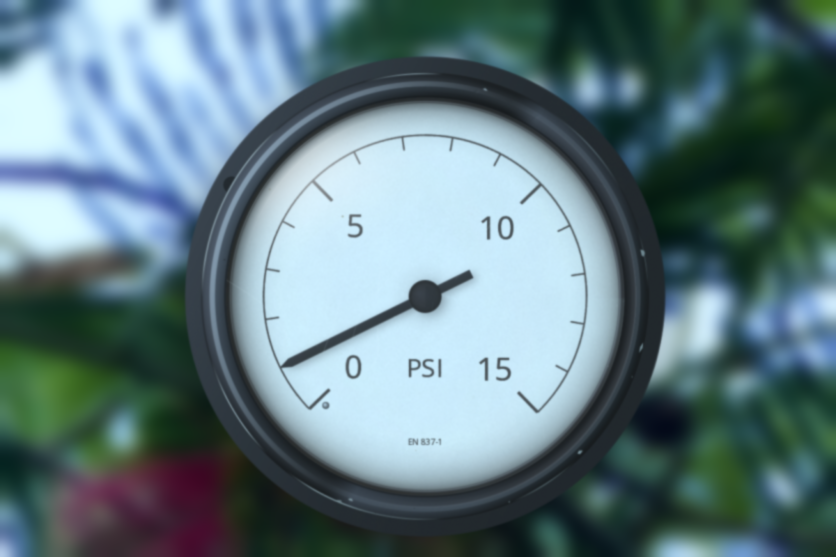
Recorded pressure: psi 1
